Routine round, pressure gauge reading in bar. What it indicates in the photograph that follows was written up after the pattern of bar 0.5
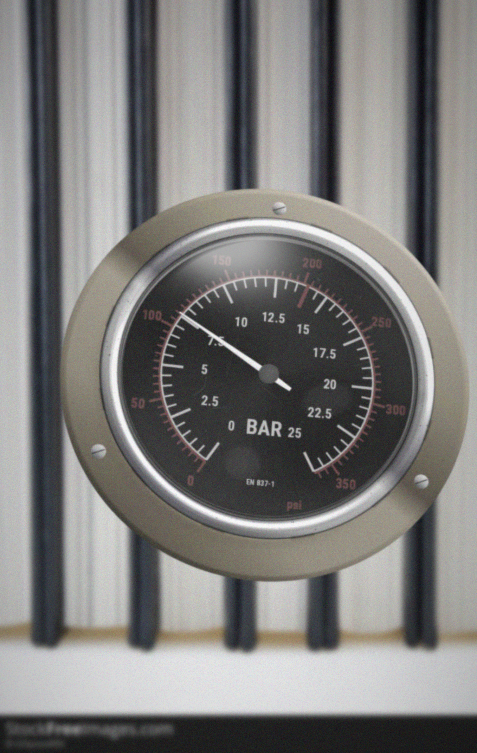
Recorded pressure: bar 7.5
